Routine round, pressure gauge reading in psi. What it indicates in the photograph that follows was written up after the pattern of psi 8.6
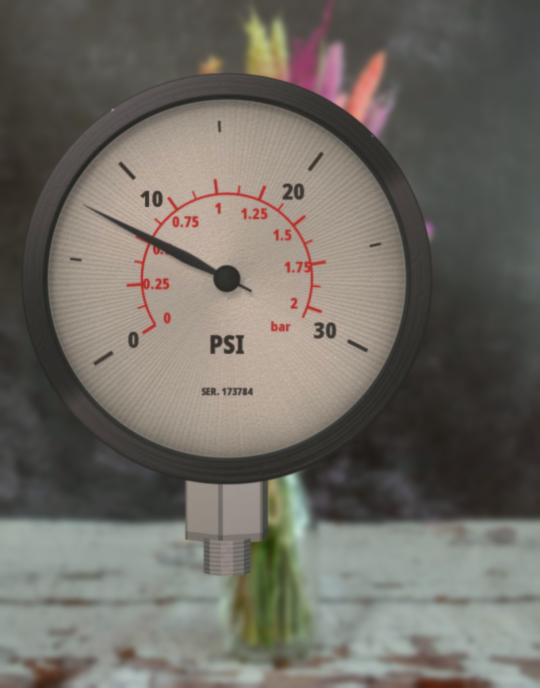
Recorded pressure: psi 7.5
